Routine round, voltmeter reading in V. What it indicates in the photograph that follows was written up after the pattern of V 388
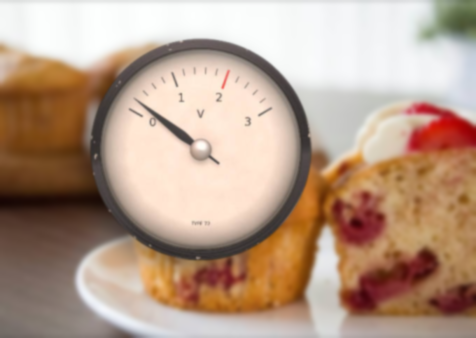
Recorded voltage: V 0.2
